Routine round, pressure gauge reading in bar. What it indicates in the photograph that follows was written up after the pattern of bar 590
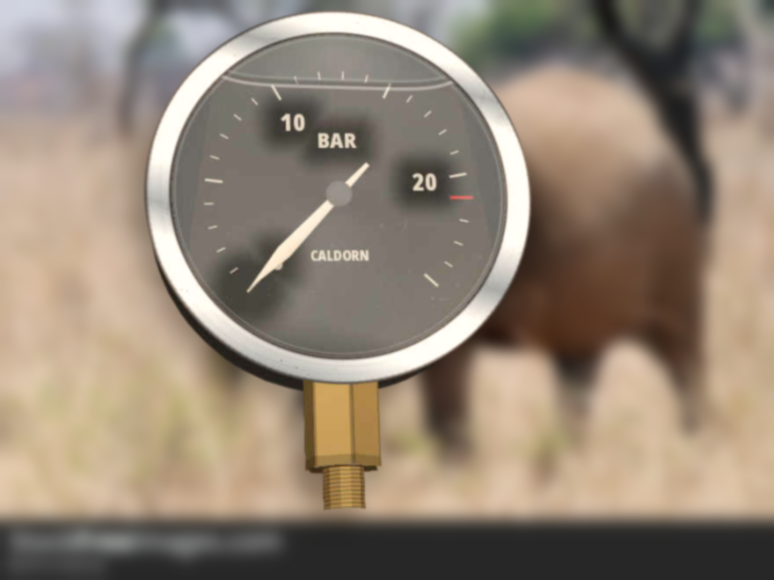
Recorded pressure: bar 0
